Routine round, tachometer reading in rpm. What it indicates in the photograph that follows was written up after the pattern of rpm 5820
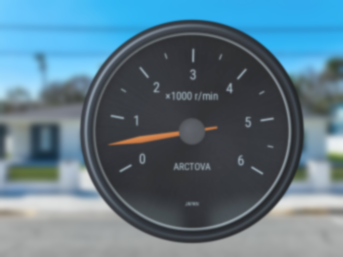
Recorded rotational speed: rpm 500
